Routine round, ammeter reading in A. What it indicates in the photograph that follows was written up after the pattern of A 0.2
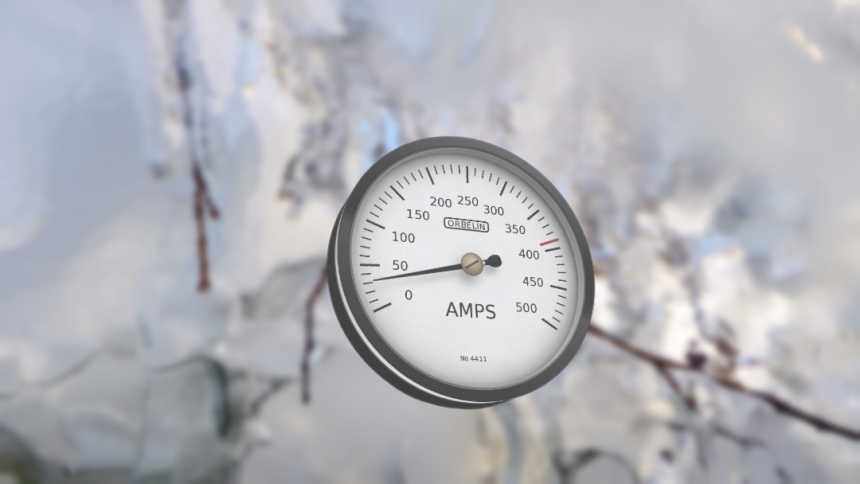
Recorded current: A 30
